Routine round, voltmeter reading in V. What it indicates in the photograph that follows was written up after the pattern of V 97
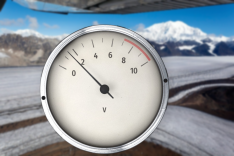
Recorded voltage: V 1.5
